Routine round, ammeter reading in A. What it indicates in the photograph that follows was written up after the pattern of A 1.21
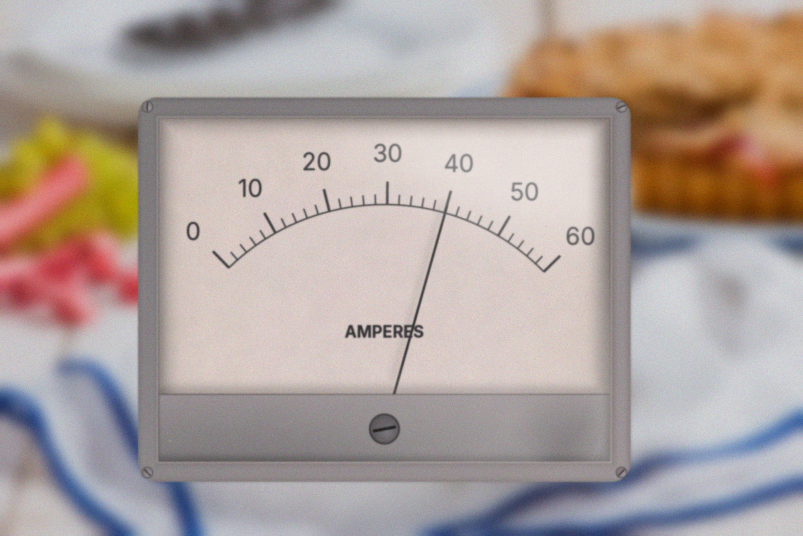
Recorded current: A 40
